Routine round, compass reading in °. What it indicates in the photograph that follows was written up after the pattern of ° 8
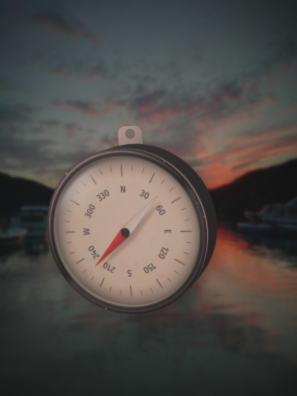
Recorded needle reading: ° 225
